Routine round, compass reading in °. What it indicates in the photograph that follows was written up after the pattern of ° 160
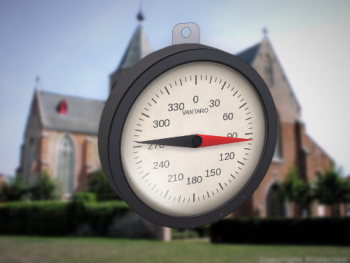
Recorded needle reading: ° 95
